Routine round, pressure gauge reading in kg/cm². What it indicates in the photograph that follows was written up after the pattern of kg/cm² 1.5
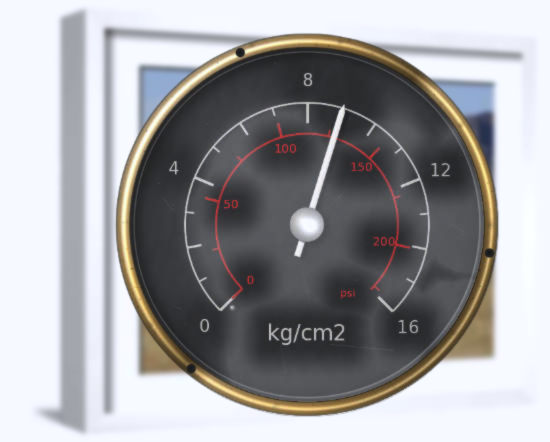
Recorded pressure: kg/cm² 9
